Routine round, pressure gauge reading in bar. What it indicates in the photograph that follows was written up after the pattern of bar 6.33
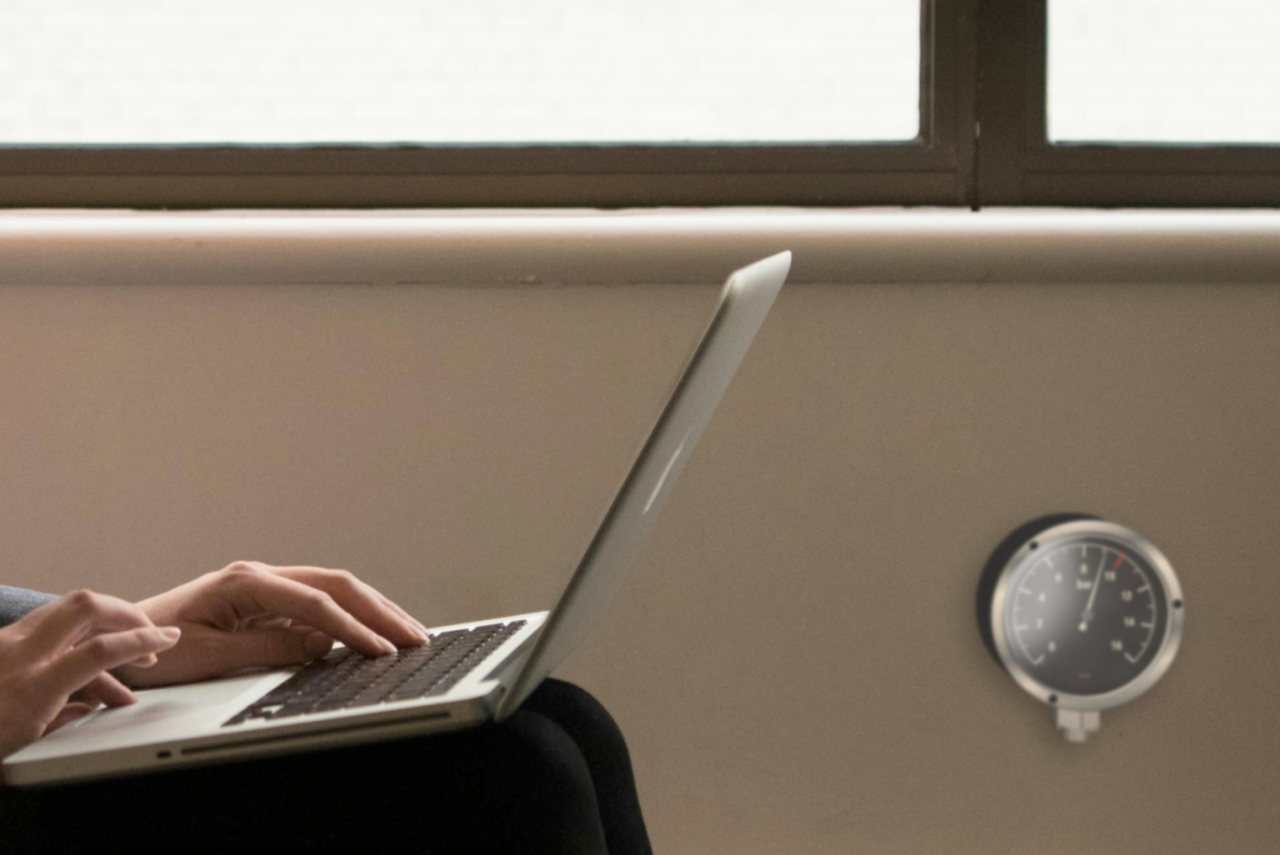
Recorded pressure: bar 9
